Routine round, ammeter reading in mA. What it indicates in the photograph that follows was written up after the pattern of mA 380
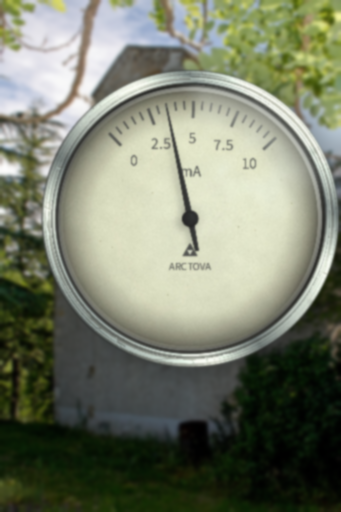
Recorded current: mA 3.5
